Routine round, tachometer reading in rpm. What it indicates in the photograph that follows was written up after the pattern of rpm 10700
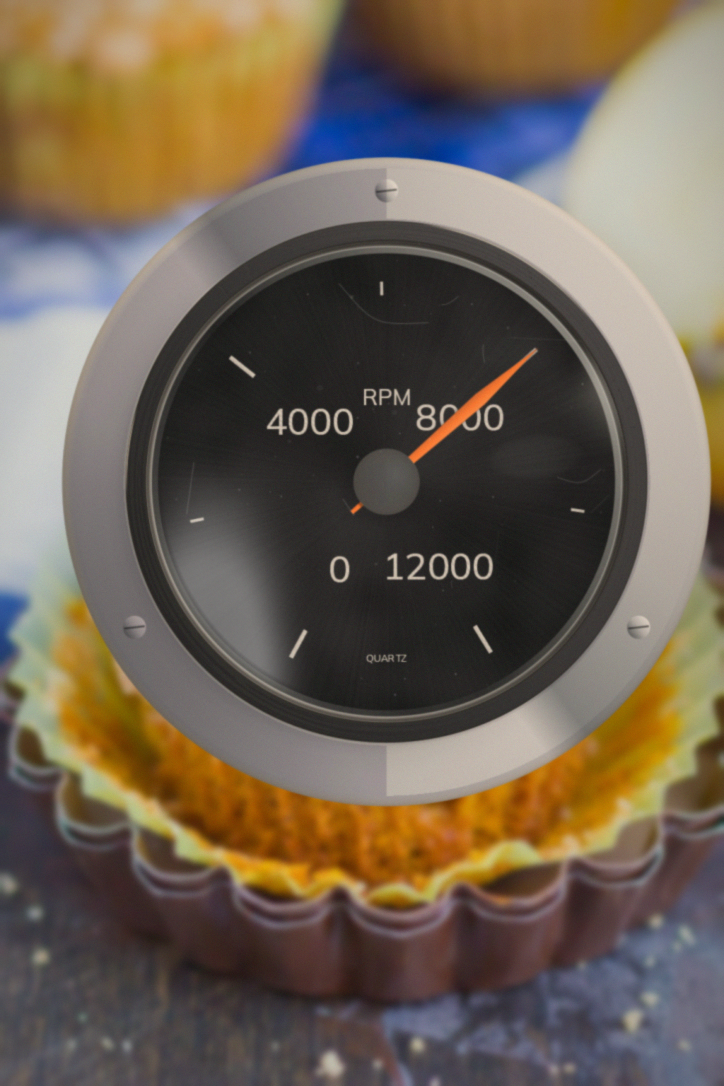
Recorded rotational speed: rpm 8000
